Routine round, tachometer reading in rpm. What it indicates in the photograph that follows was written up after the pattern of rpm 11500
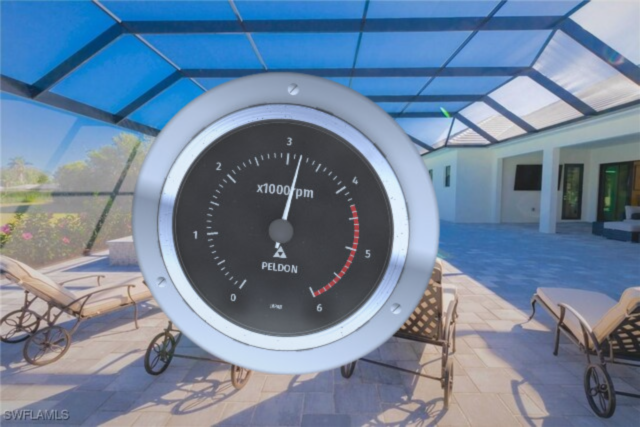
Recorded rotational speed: rpm 3200
